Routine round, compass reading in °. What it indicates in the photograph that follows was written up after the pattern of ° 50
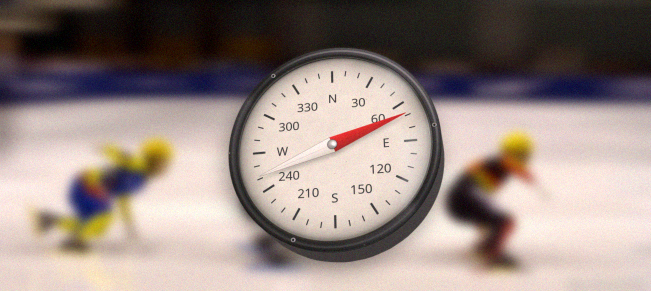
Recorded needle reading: ° 70
